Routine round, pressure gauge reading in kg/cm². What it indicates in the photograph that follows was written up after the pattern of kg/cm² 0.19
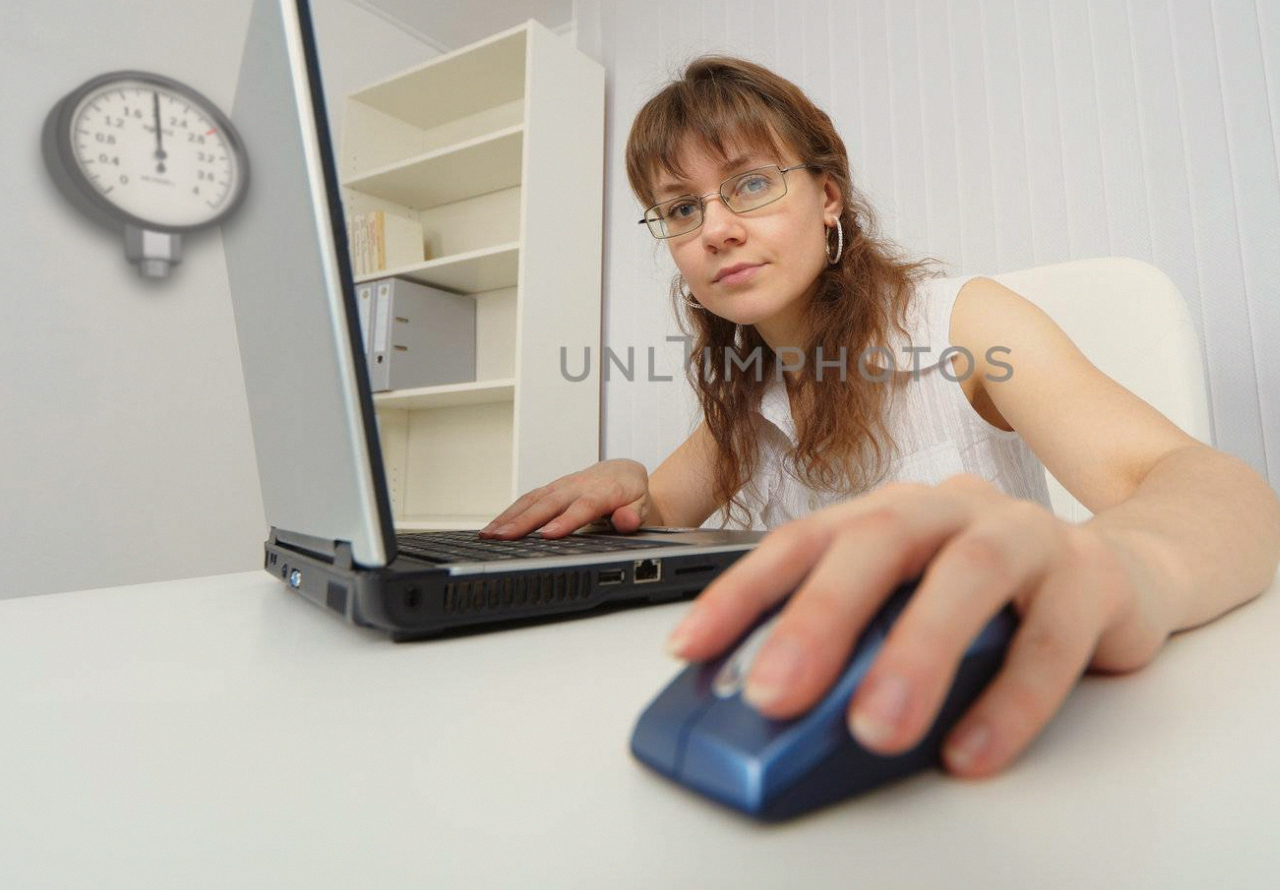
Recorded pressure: kg/cm² 2
